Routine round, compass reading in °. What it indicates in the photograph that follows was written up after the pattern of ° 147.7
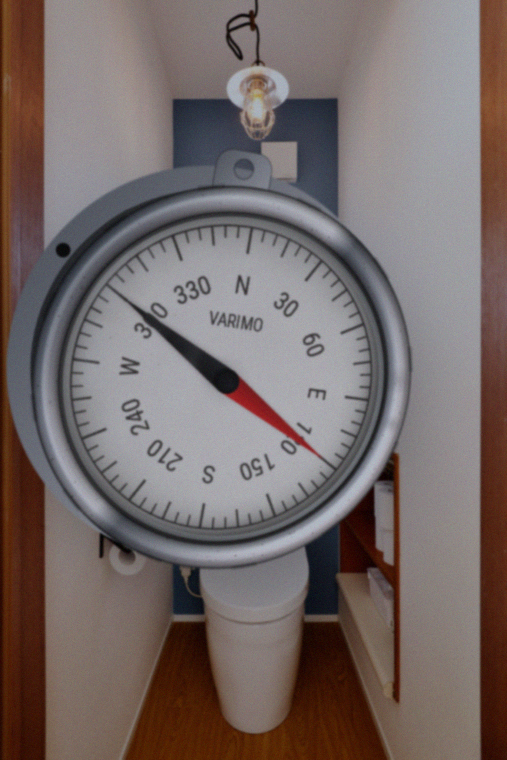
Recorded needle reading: ° 120
